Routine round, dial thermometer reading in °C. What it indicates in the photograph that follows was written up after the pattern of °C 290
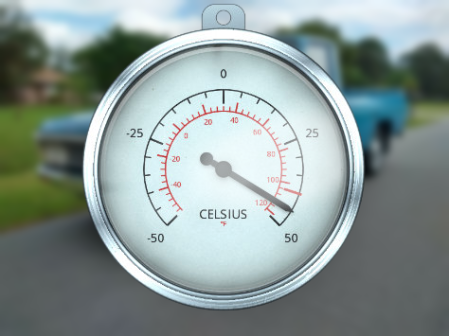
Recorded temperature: °C 45
